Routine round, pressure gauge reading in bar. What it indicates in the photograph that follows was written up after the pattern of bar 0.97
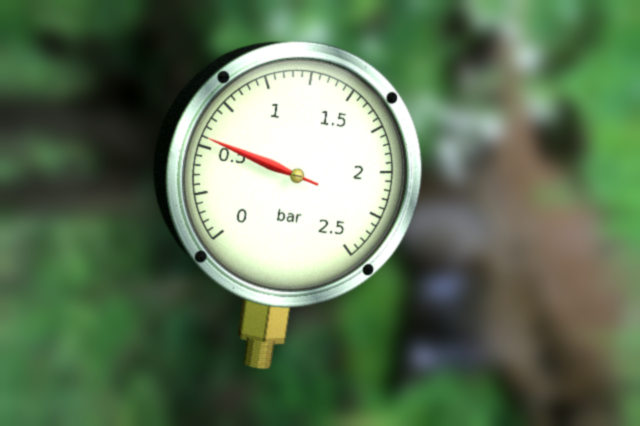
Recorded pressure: bar 0.55
